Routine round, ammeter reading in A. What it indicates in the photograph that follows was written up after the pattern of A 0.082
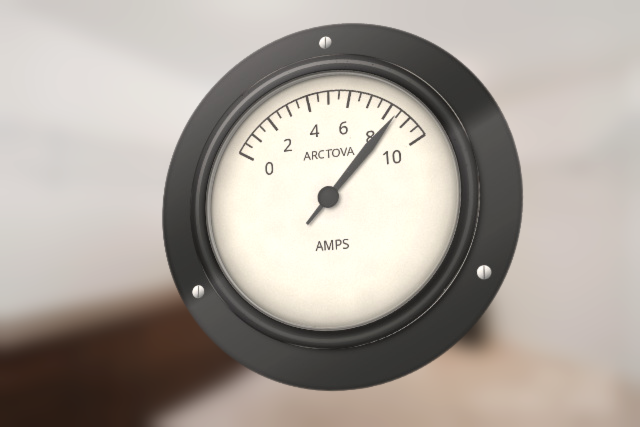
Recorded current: A 8.5
